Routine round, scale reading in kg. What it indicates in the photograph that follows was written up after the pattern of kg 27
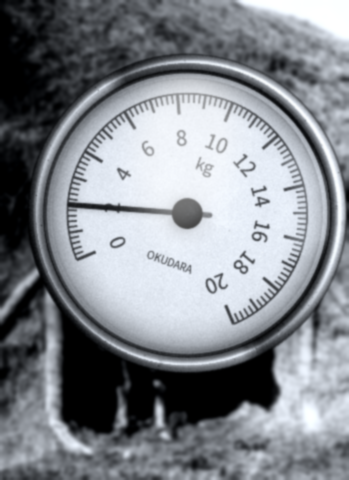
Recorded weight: kg 2
